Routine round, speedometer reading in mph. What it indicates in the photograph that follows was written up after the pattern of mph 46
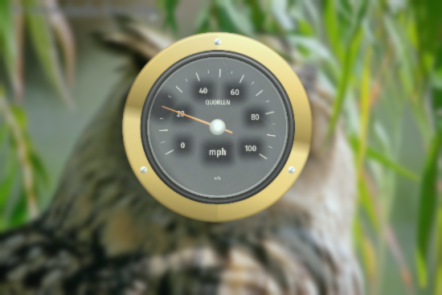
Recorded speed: mph 20
